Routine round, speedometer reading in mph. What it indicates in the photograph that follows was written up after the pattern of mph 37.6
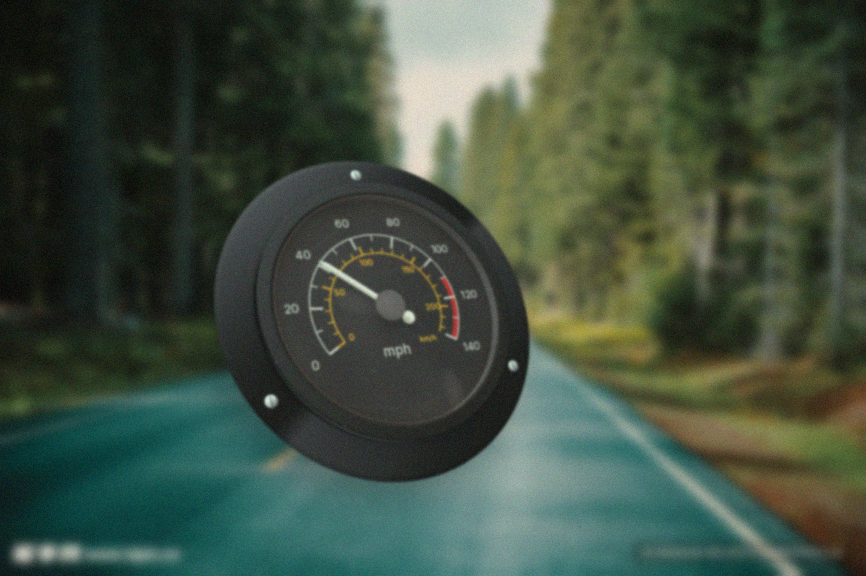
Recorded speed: mph 40
